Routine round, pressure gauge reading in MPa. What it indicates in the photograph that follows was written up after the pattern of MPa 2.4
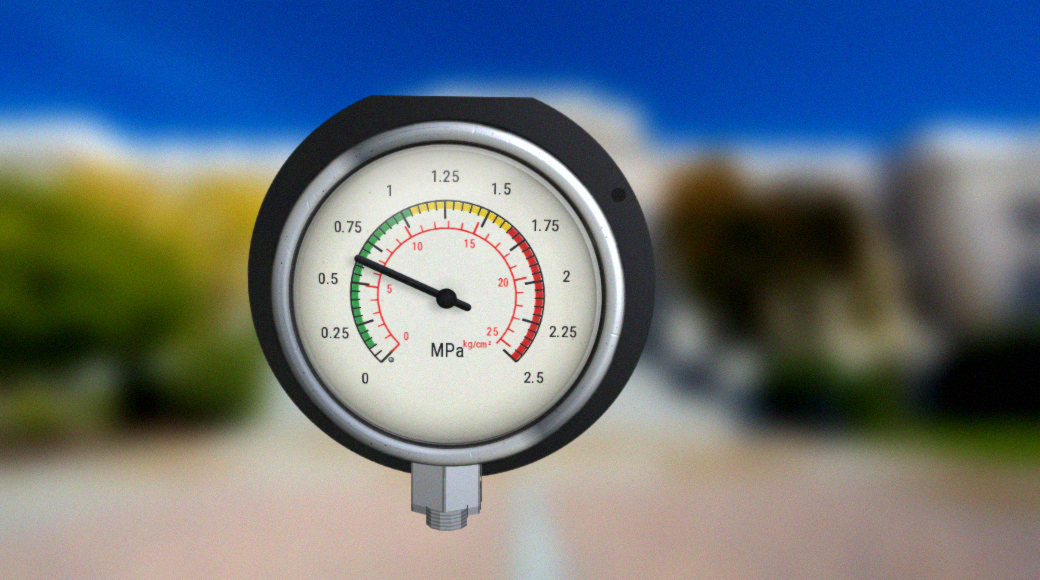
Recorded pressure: MPa 0.65
